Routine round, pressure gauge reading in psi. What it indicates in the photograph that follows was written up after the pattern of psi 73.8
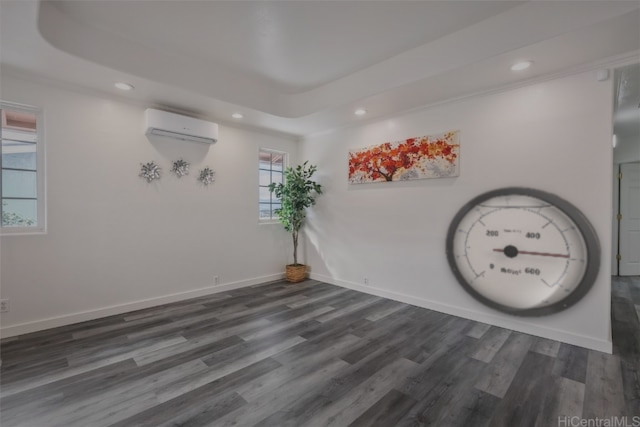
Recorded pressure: psi 500
